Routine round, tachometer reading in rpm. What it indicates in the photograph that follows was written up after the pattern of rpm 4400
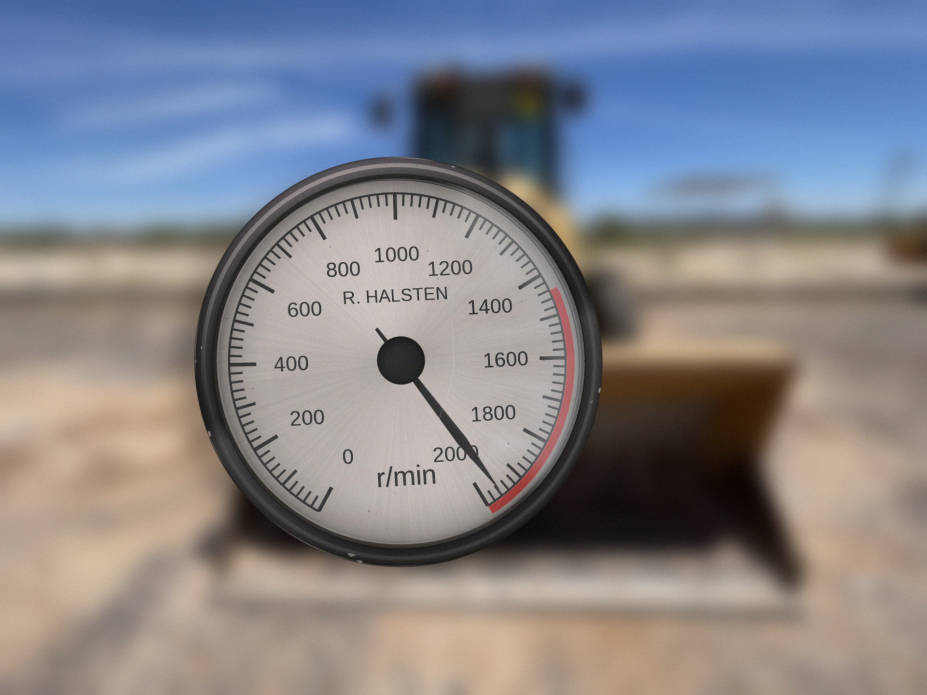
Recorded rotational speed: rpm 1960
